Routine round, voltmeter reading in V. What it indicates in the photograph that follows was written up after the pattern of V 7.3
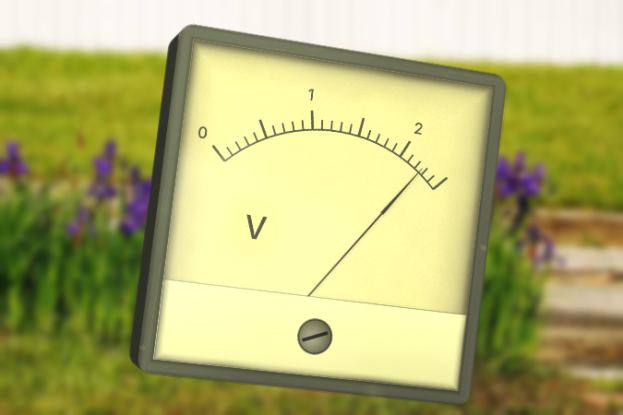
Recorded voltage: V 2.25
